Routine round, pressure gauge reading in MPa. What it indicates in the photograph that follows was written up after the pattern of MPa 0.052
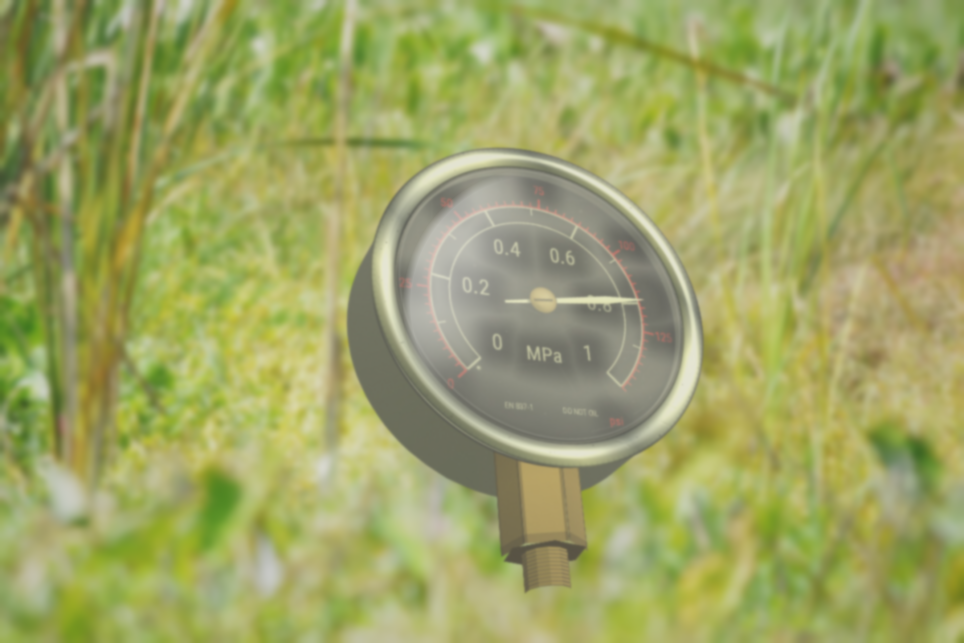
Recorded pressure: MPa 0.8
